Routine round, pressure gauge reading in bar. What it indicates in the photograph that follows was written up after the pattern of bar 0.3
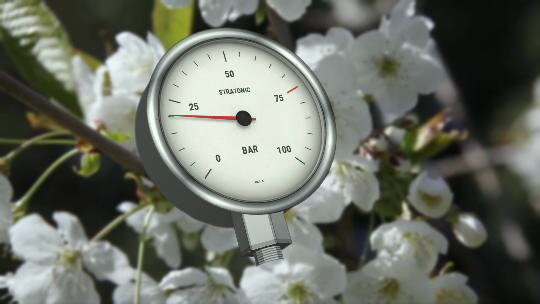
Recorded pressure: bar 20
